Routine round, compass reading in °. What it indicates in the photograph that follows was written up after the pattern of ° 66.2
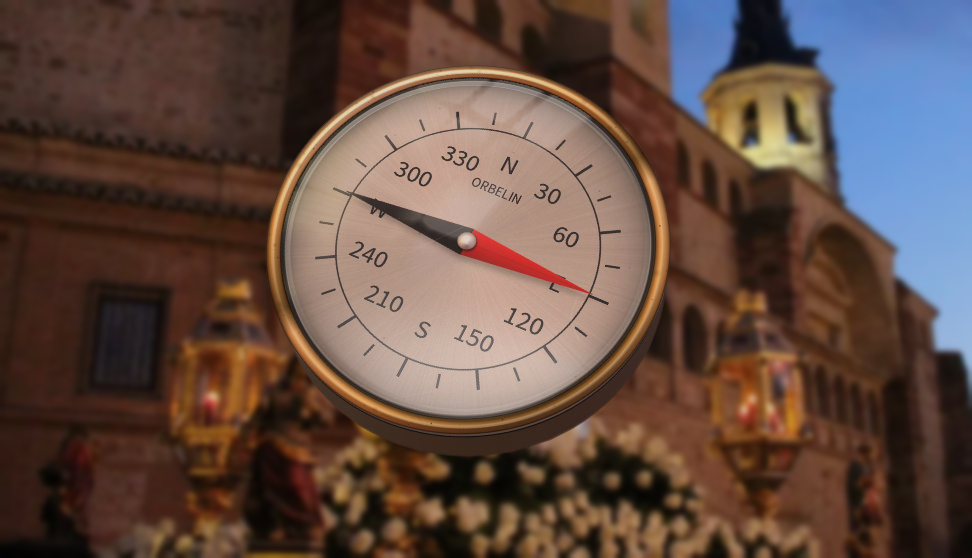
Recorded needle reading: ° 90
